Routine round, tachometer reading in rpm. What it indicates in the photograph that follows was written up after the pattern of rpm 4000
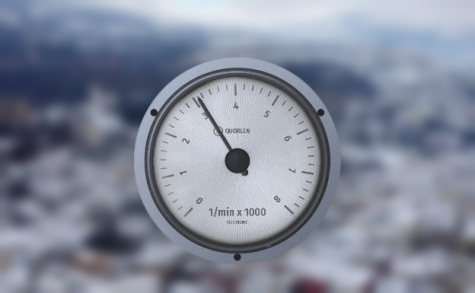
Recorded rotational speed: rpm 3100
